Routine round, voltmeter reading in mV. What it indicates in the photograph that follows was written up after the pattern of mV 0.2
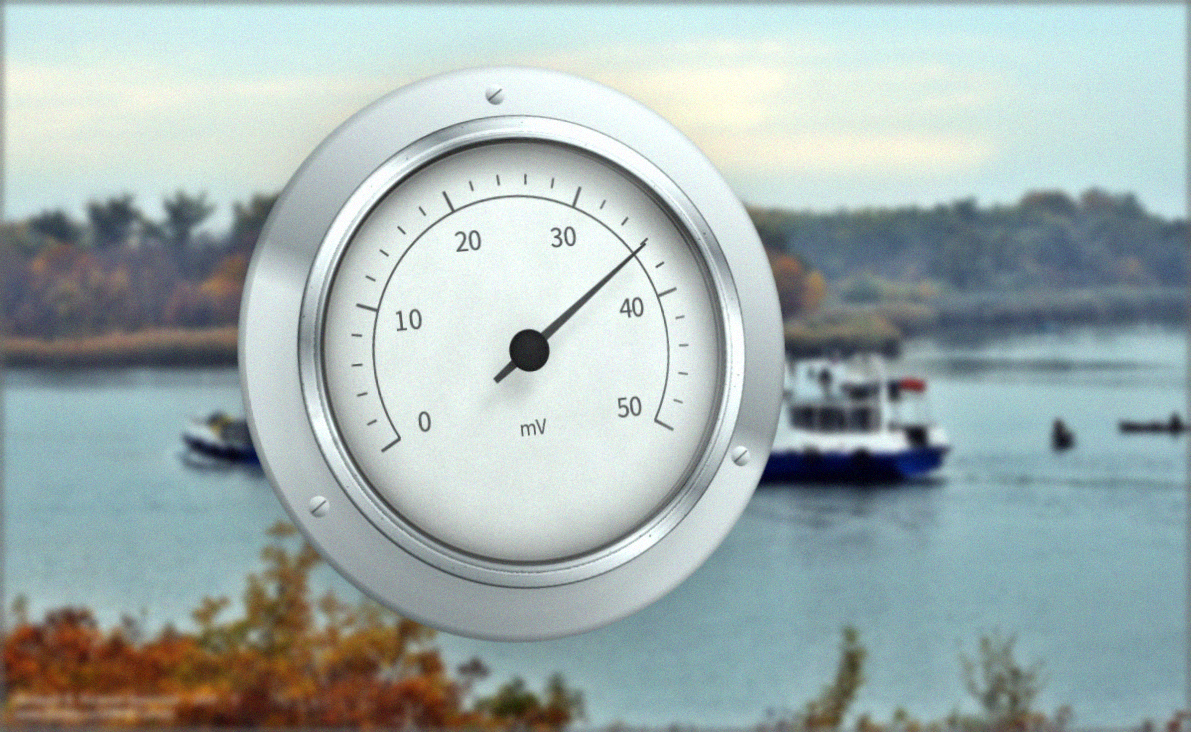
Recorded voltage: mV 36
